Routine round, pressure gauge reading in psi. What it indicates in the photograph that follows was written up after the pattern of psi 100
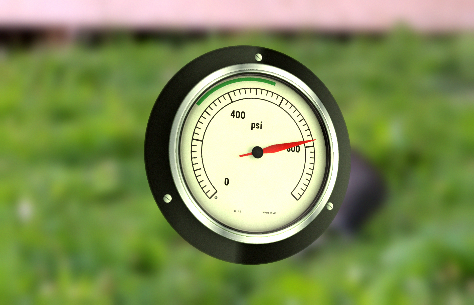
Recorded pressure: psi 780
